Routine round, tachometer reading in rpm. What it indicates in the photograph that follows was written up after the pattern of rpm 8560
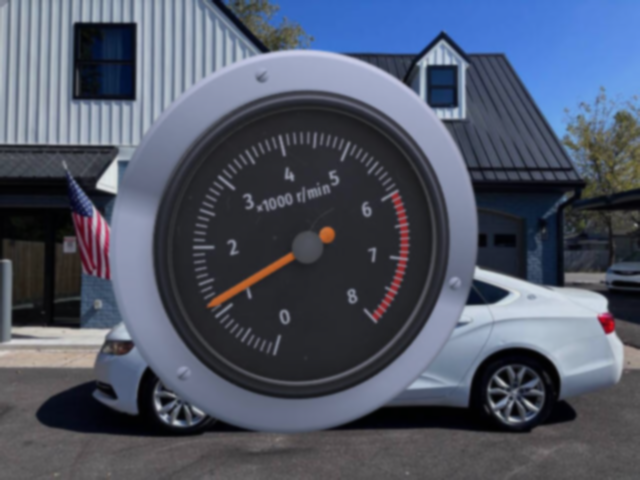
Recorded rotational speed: rpm 1200
